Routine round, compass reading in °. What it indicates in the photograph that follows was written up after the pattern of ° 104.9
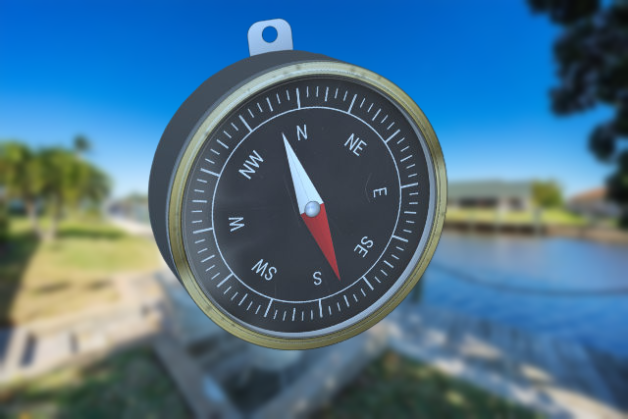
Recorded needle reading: ° 165
